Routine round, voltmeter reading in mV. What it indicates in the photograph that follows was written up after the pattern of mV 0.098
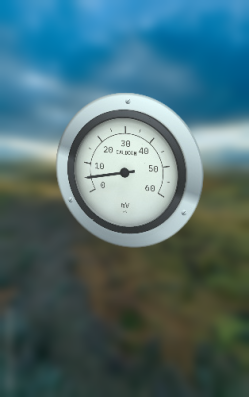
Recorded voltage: mV 5
